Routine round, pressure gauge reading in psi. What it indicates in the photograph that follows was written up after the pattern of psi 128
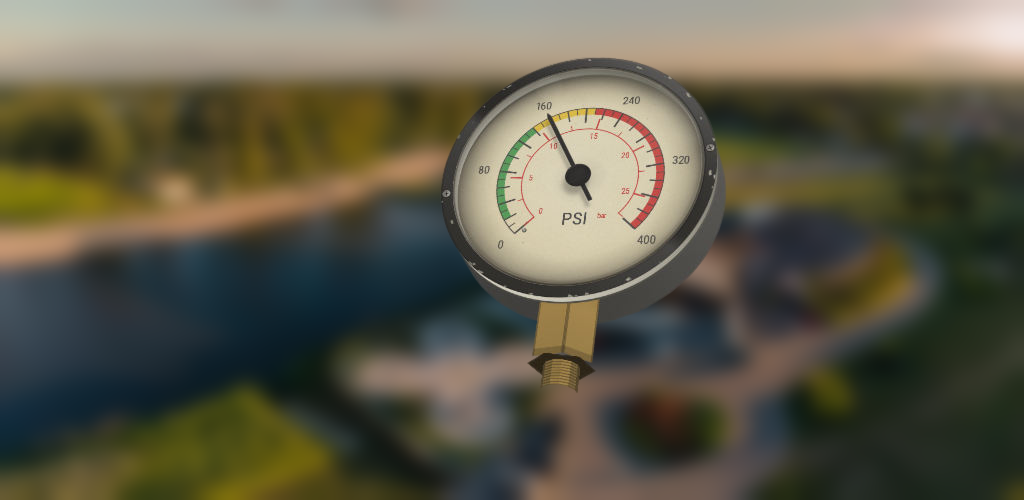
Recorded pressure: psi 160
